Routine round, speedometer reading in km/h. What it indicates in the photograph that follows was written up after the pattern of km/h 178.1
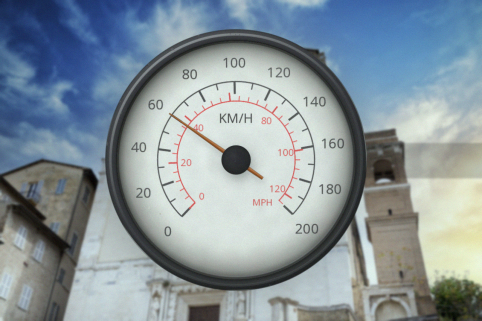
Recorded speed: km/h 60
